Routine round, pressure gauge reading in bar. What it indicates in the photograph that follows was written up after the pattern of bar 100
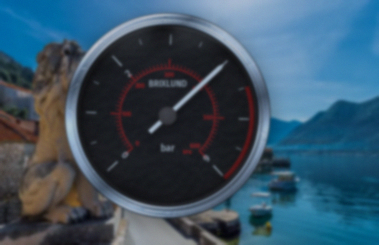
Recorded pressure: bar 4
